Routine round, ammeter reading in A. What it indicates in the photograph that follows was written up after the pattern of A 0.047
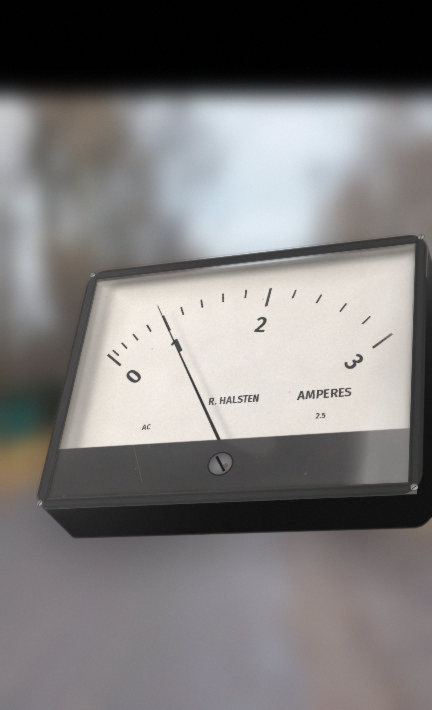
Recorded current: A 1
